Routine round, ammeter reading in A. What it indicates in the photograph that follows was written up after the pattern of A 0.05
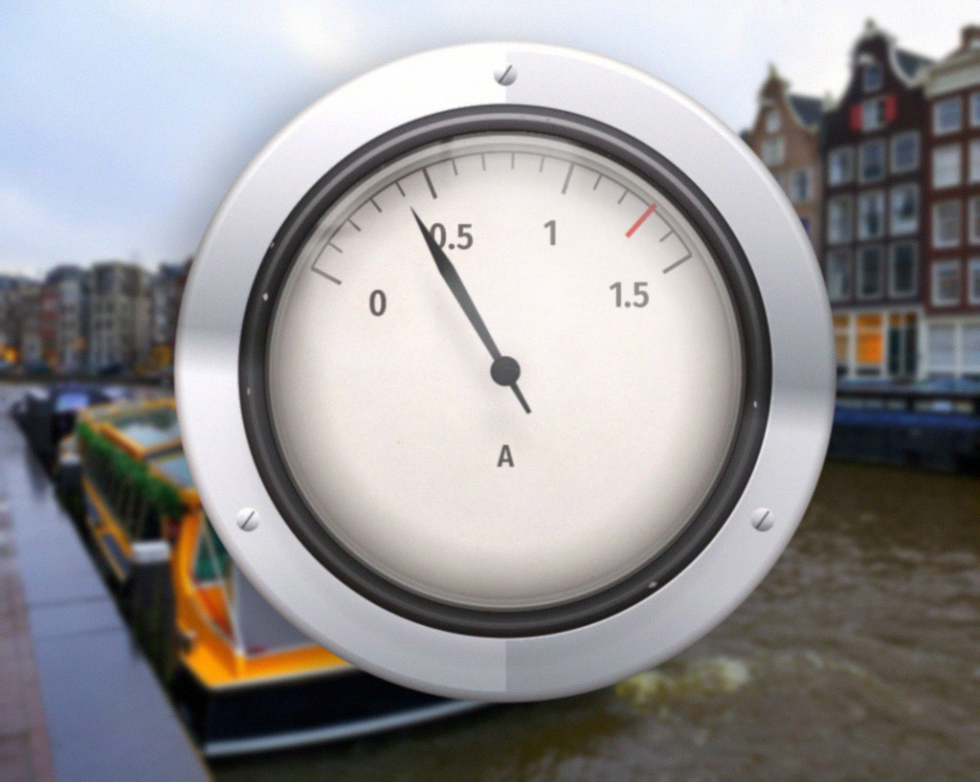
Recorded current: A 0.4
